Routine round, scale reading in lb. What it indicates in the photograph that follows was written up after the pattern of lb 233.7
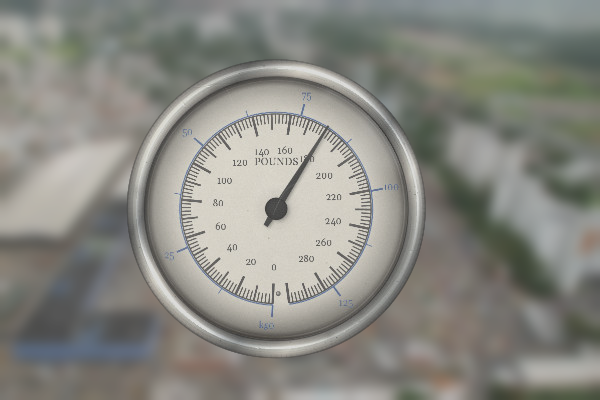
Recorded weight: lb 180
